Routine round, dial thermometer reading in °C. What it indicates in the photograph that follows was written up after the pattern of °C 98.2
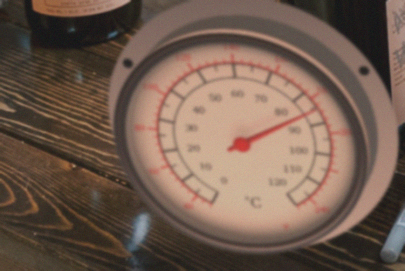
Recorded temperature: °C 85
